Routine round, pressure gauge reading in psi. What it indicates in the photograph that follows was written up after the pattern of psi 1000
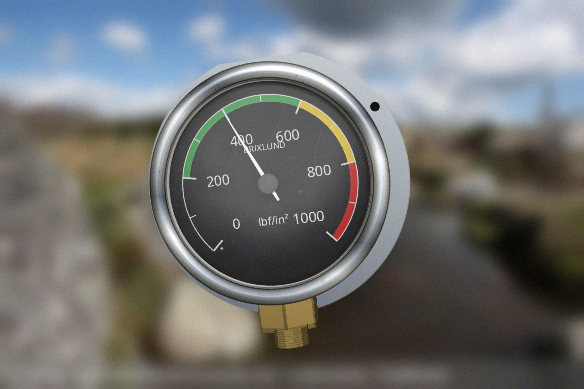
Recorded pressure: psi 400
